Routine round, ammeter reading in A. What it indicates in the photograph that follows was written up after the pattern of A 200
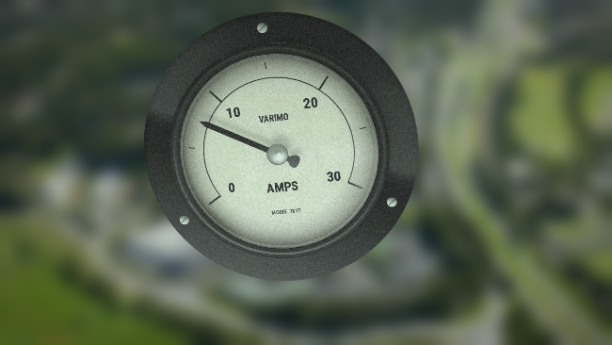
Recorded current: A 7.5
